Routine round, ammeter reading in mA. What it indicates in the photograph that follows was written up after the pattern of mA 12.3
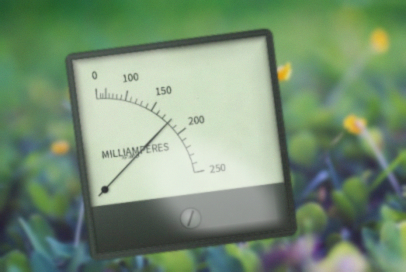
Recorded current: mA 180
